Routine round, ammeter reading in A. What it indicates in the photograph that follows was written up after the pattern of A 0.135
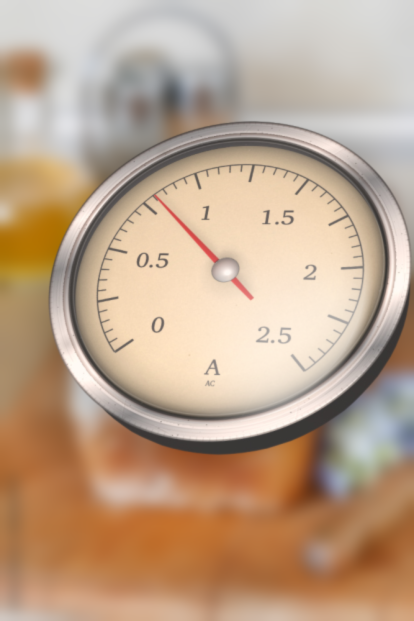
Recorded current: A 0.8
